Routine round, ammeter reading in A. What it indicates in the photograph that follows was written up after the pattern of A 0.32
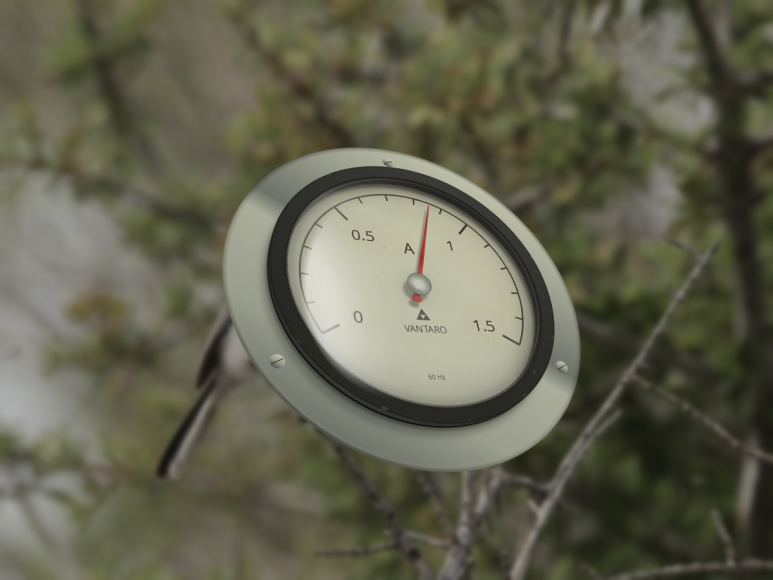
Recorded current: A 0.85
